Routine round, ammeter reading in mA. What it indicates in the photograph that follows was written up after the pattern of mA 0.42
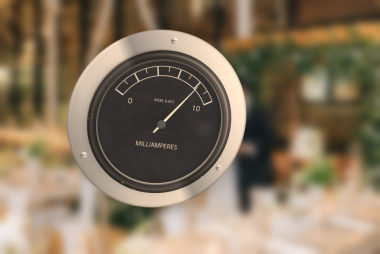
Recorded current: mA 8
